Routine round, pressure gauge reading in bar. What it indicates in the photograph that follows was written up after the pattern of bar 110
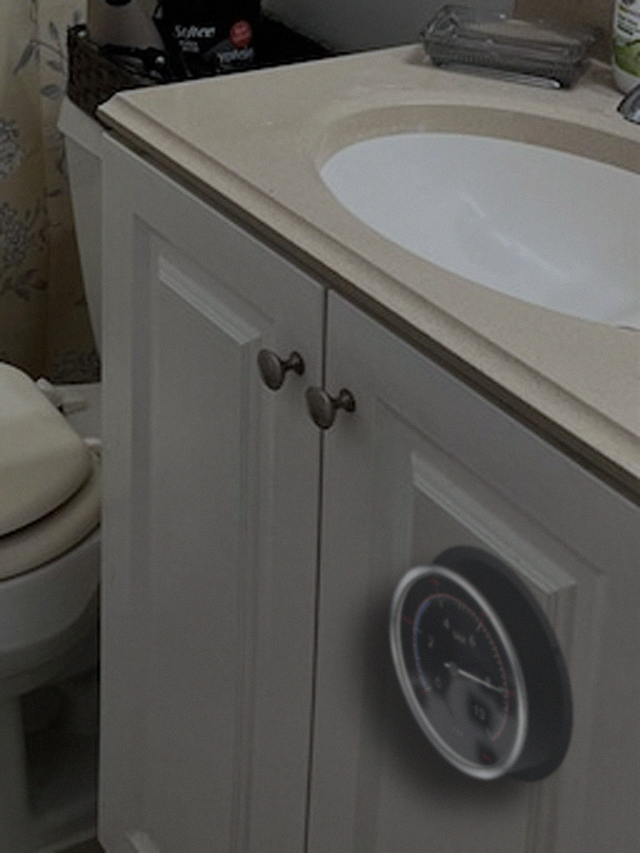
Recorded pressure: bar 8
